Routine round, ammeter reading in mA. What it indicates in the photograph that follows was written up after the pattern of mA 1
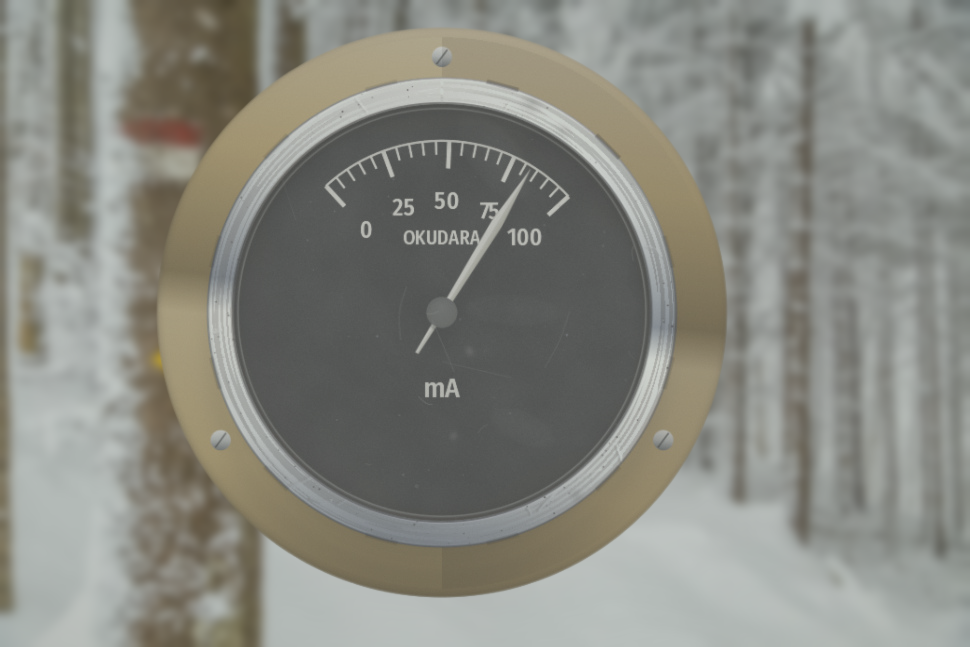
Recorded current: mA 82.5
